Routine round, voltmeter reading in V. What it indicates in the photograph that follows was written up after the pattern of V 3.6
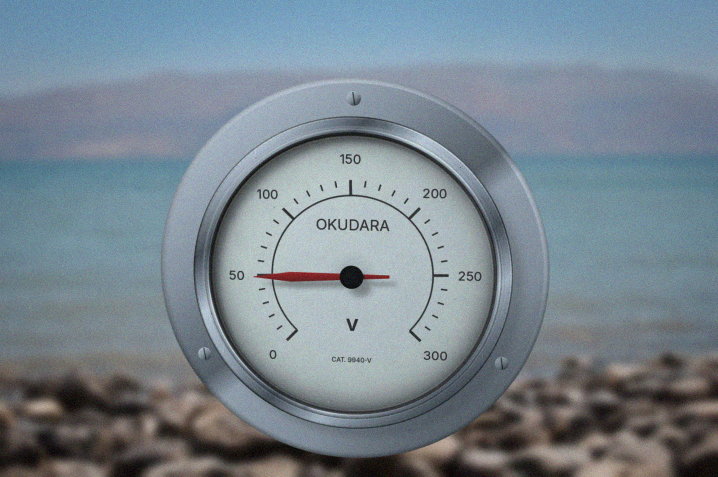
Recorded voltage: V 50
